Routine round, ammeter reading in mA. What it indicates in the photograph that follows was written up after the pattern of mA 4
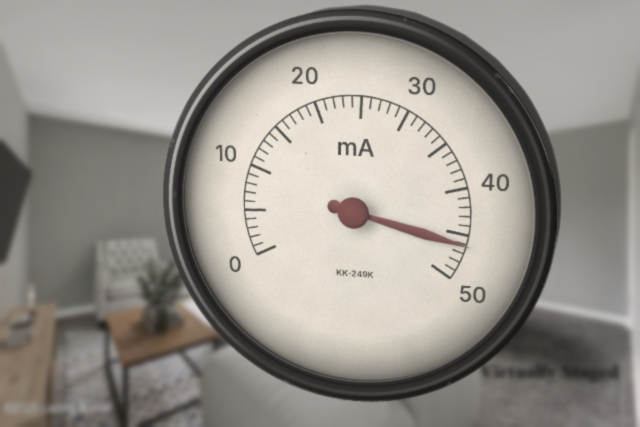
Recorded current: mA 46
